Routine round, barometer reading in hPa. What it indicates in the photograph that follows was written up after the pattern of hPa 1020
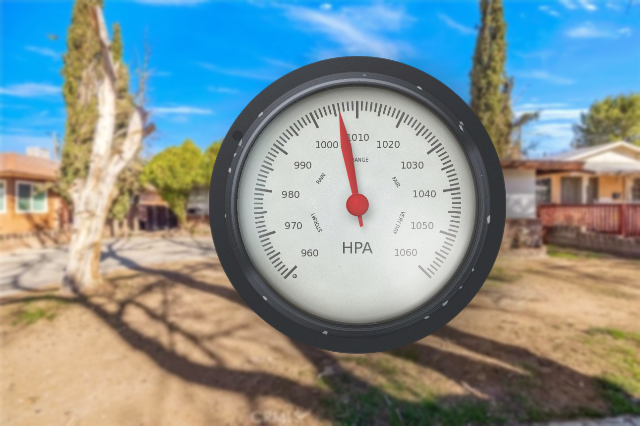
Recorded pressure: hPa 1006
